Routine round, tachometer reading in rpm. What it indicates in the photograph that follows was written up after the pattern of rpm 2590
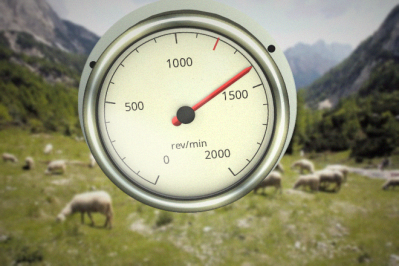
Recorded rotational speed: rpm 1400
